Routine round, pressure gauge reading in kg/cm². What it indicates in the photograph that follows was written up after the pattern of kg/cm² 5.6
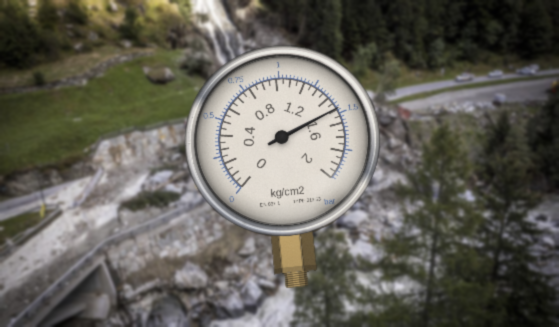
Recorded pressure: kg/cm² 1.5
